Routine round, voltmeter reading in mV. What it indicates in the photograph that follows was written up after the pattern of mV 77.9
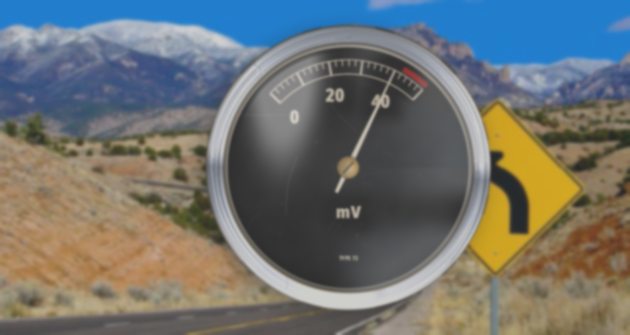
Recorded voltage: mV 40
